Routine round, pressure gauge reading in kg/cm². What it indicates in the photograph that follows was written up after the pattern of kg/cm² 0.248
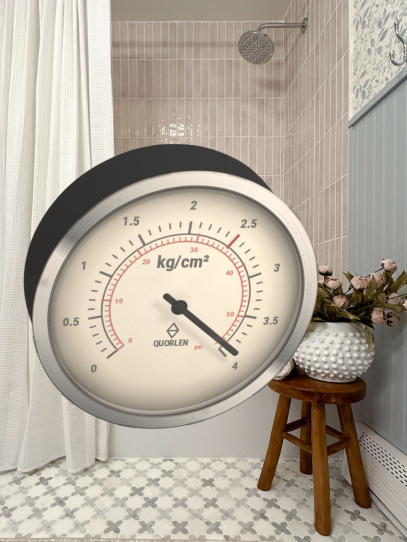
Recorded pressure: kg/cm² 3.9
